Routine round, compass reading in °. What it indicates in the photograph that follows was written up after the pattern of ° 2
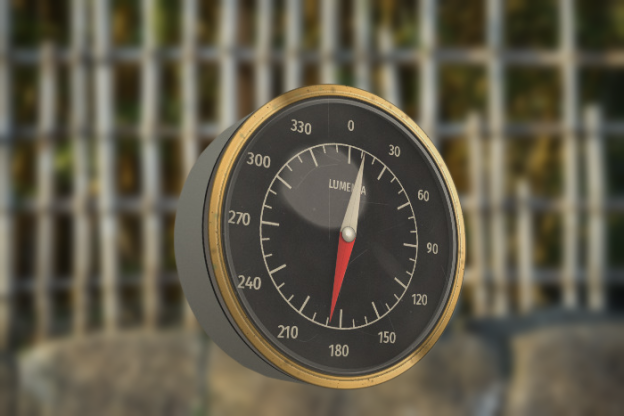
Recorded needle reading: ° 190
